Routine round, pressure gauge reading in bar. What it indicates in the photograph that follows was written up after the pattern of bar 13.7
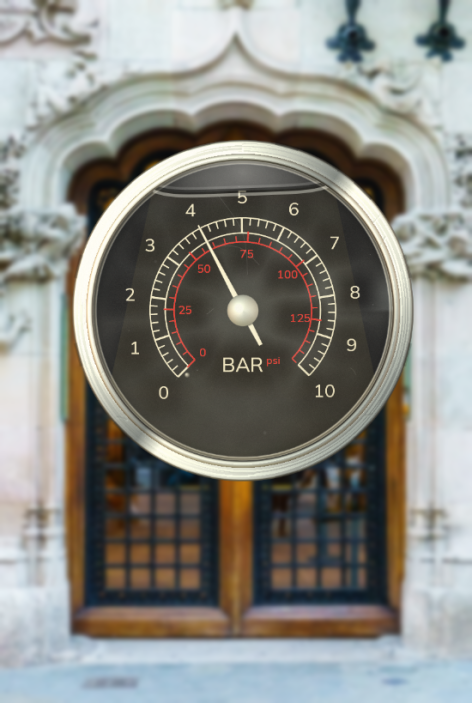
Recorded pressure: bar 4
